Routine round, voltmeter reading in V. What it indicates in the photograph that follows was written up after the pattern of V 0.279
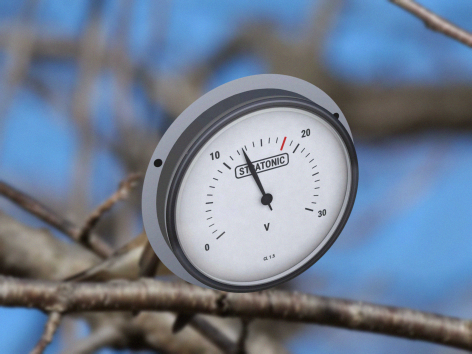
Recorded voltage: V 12.5
